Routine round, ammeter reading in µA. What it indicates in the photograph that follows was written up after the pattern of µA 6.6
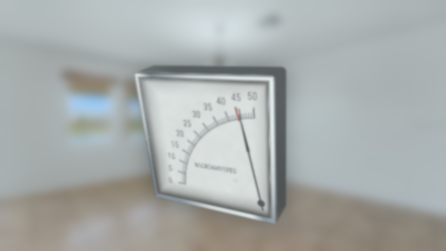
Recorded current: µA 45
